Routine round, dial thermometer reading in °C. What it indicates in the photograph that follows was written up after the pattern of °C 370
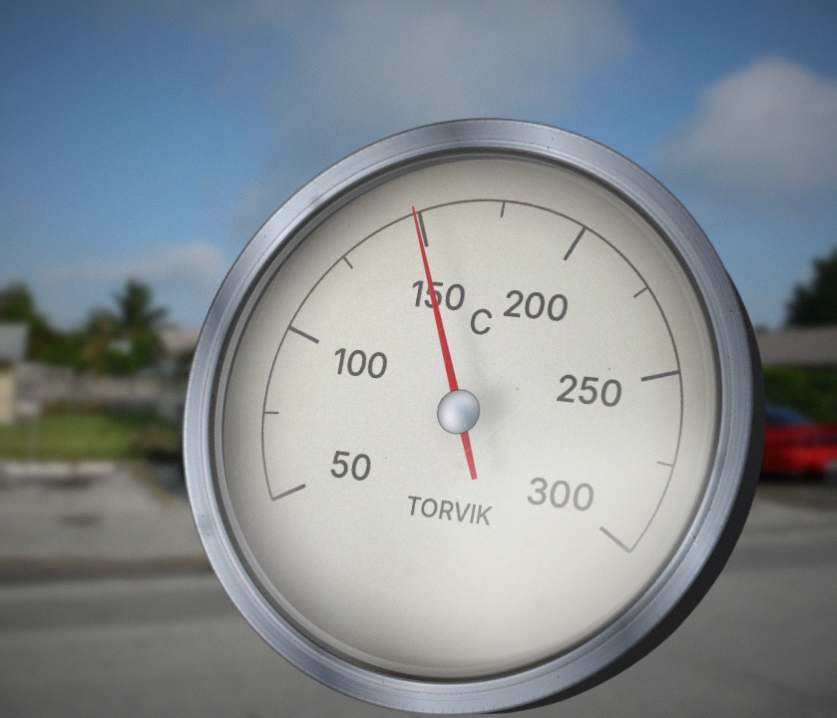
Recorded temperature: °C 150
